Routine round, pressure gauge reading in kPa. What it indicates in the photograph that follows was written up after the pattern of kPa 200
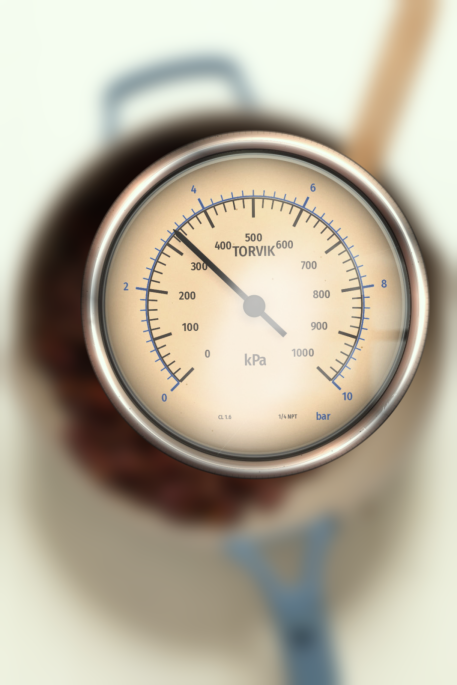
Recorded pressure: kPa 330
